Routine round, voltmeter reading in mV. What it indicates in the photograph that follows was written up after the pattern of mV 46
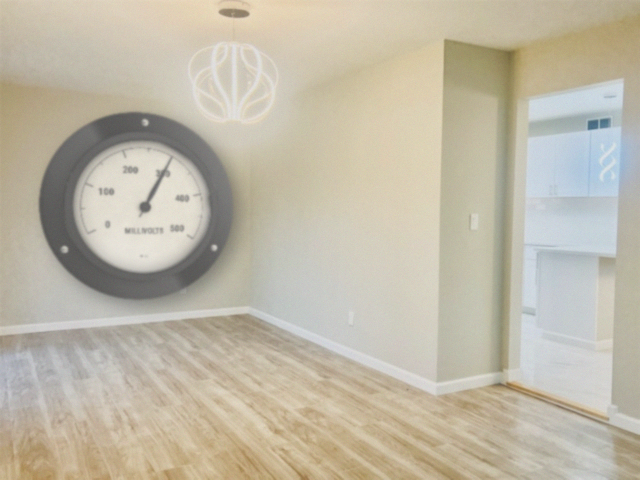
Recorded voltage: mV 300
